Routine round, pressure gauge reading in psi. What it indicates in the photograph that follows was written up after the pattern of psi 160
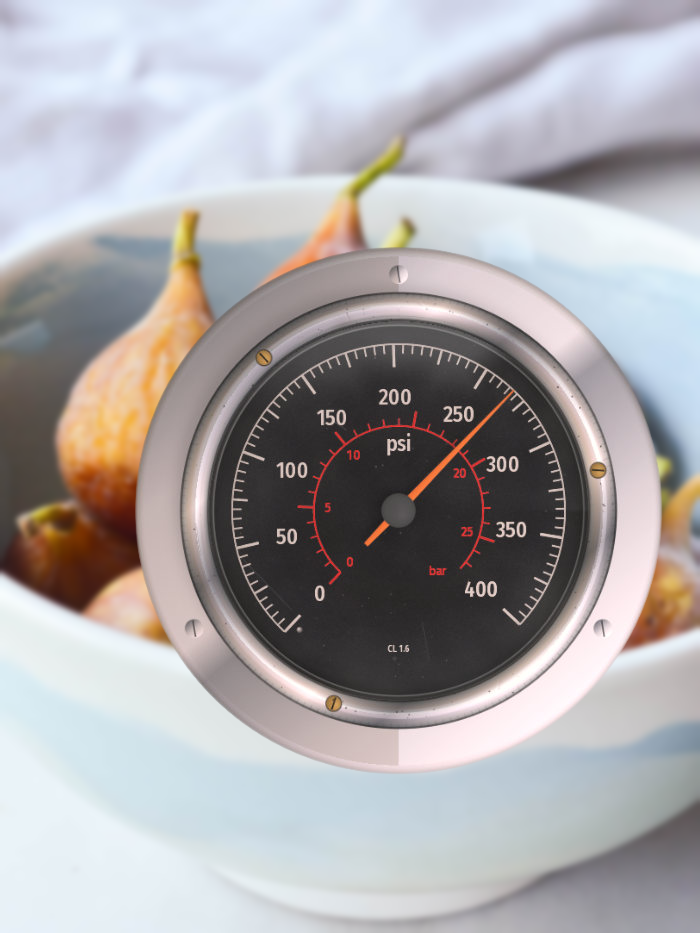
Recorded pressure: psi 267.5
